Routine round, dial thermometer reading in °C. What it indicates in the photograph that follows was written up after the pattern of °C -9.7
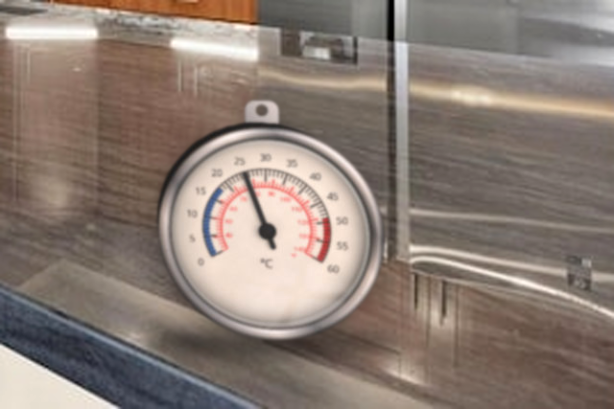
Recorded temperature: °C 25
